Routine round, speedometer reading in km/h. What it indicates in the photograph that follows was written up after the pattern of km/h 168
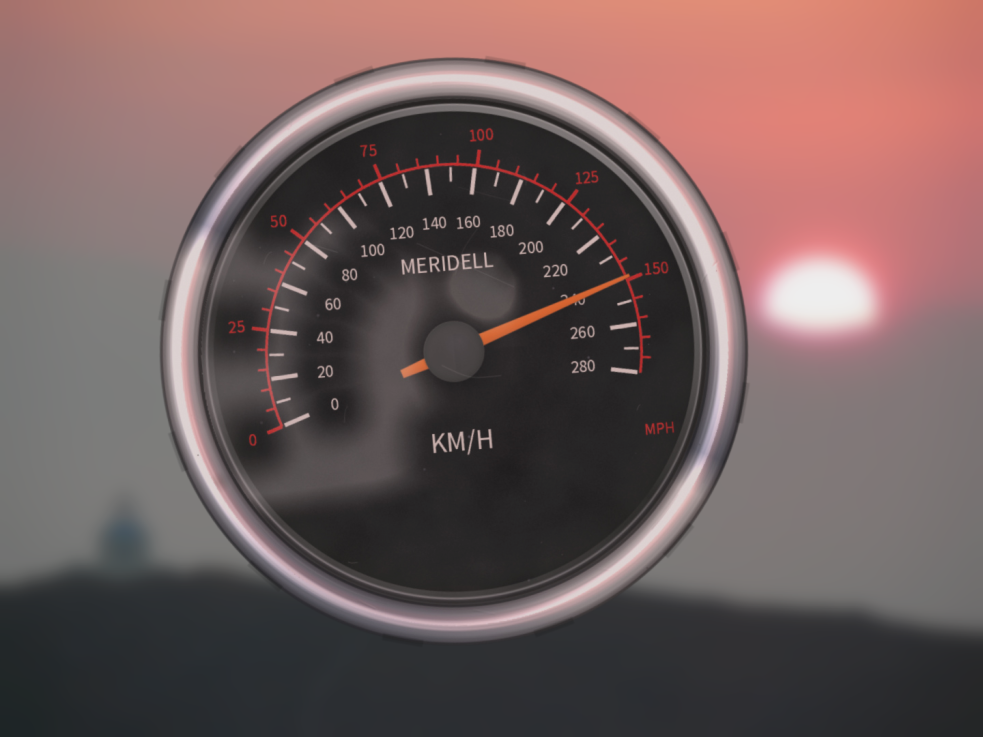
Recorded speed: km/h 240
